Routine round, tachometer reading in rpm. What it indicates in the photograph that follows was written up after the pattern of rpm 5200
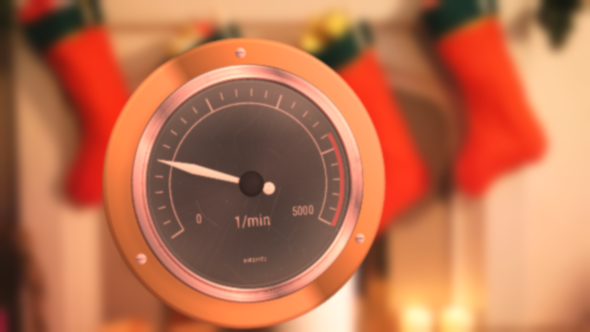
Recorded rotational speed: rpm 1000
